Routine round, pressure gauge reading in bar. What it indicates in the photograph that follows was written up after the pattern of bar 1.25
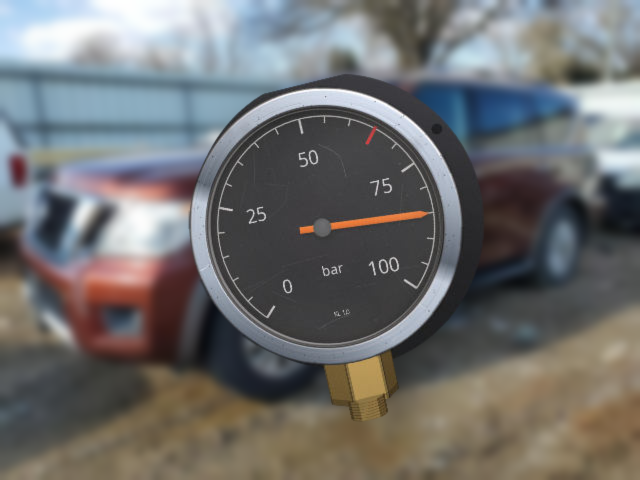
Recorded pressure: bar 85
